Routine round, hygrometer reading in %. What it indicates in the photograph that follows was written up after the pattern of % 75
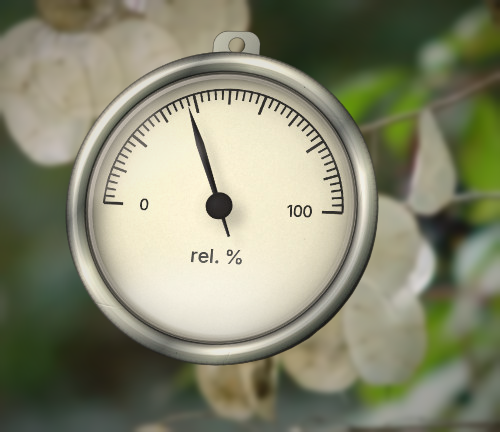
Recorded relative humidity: % 38
